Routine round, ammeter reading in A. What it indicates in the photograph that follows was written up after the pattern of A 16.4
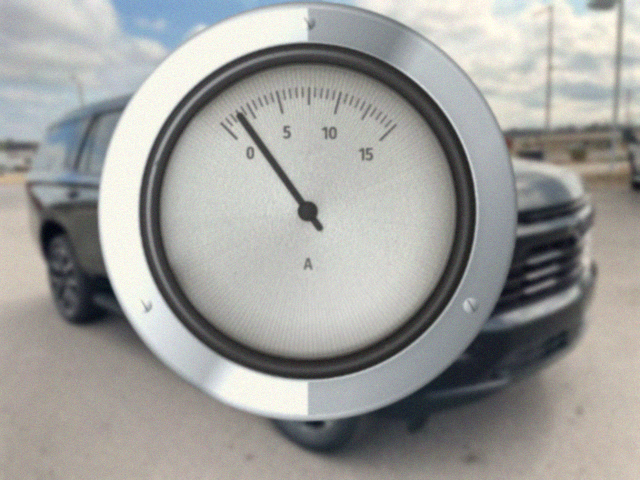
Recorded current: A 1.5
